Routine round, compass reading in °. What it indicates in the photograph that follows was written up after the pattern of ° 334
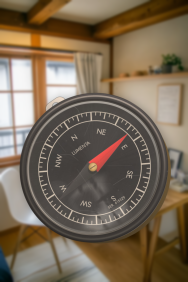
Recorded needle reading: ° 80
